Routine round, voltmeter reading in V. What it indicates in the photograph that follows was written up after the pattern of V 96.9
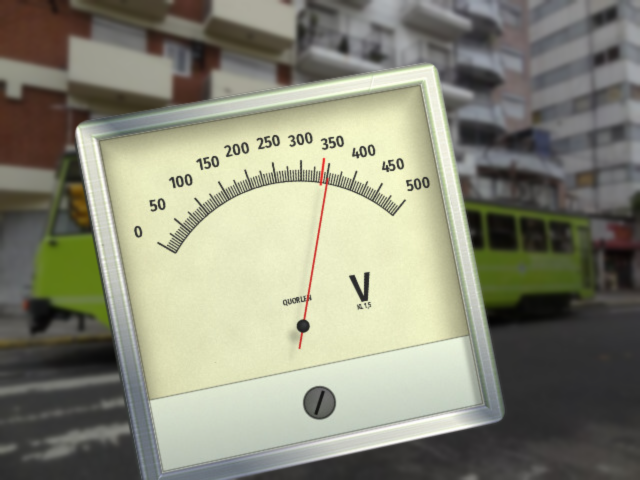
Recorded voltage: V 350
